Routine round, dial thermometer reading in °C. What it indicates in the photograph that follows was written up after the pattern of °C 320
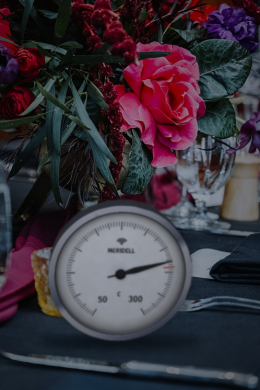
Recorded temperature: °C 237.5
